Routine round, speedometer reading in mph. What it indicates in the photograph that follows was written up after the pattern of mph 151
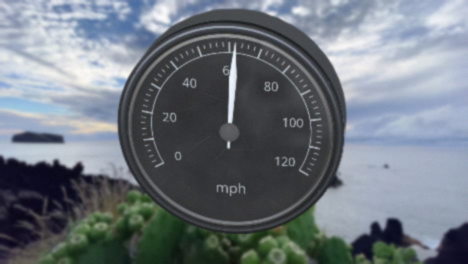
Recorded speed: mph 62
